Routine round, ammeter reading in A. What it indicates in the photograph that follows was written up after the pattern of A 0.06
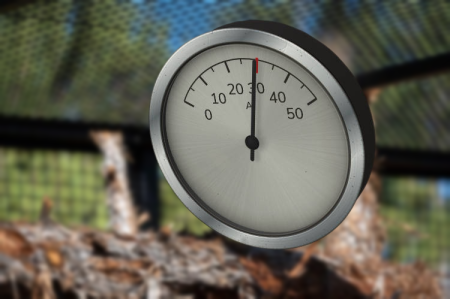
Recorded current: A 30
